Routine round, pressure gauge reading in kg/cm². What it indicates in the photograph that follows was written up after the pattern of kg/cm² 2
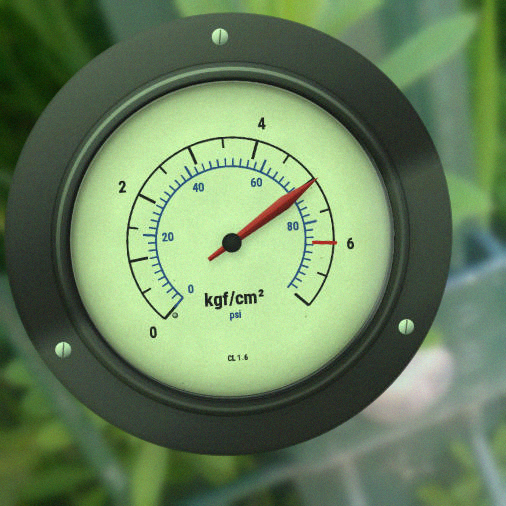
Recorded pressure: kg/cm² 5
